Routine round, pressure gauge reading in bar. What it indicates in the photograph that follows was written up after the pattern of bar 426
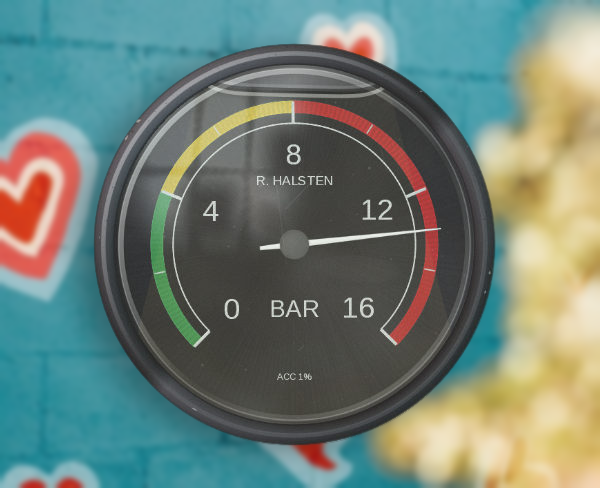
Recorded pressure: bar 13
